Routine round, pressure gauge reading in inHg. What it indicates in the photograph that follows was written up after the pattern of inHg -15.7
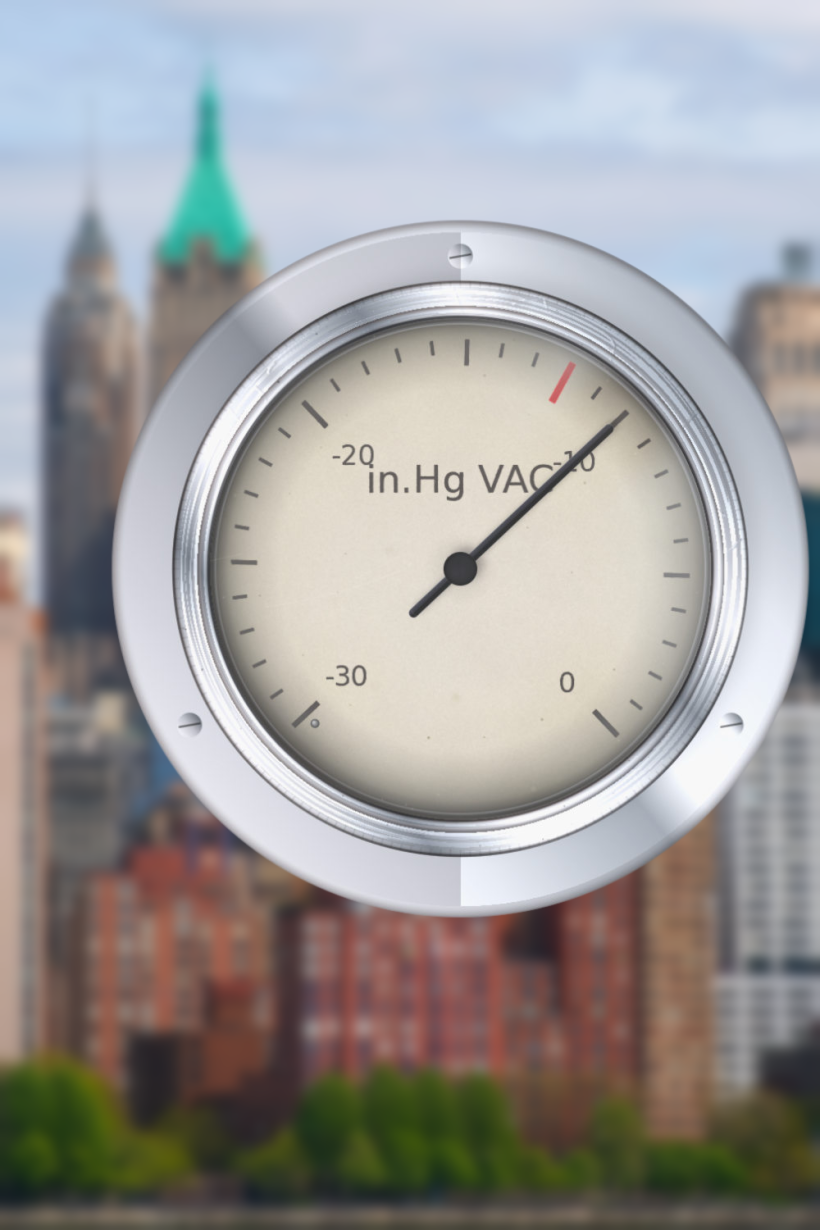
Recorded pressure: inHg -10
